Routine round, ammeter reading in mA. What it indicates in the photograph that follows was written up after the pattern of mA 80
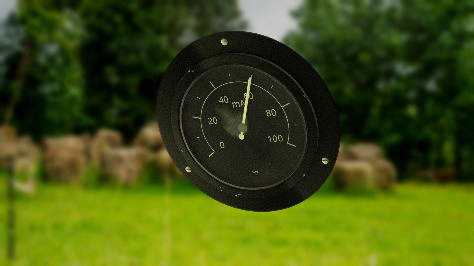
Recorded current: mA 60
